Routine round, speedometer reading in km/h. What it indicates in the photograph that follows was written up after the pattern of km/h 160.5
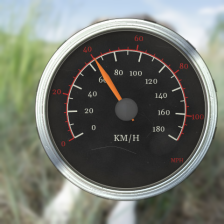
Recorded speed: km/h 65
